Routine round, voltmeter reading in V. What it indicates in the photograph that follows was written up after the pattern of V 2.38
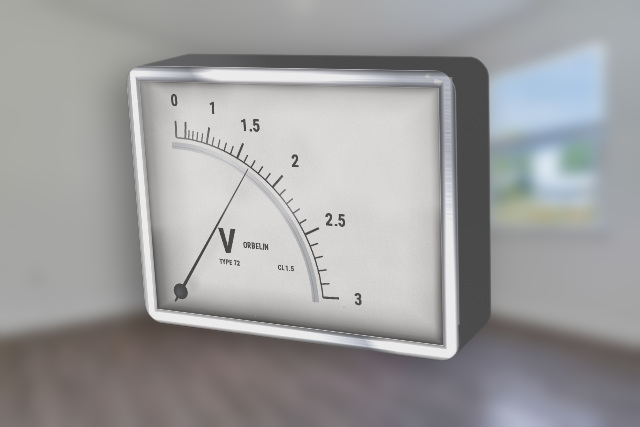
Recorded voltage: V 1.7
